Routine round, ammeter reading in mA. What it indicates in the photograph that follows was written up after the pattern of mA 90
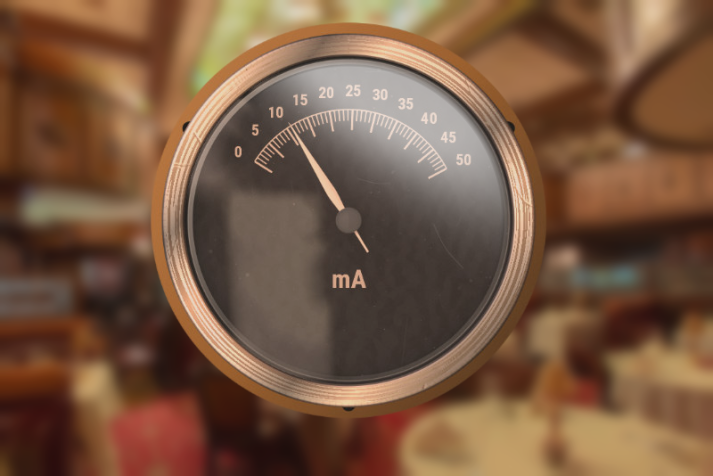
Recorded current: mA 11
